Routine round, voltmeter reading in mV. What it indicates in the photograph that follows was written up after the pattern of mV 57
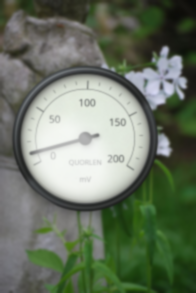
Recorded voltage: mV 10
